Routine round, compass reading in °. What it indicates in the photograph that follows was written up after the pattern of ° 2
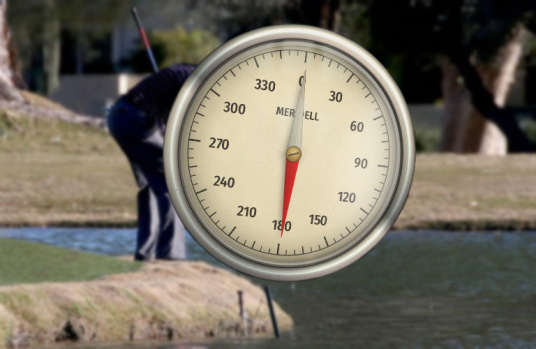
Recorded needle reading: ° 180
